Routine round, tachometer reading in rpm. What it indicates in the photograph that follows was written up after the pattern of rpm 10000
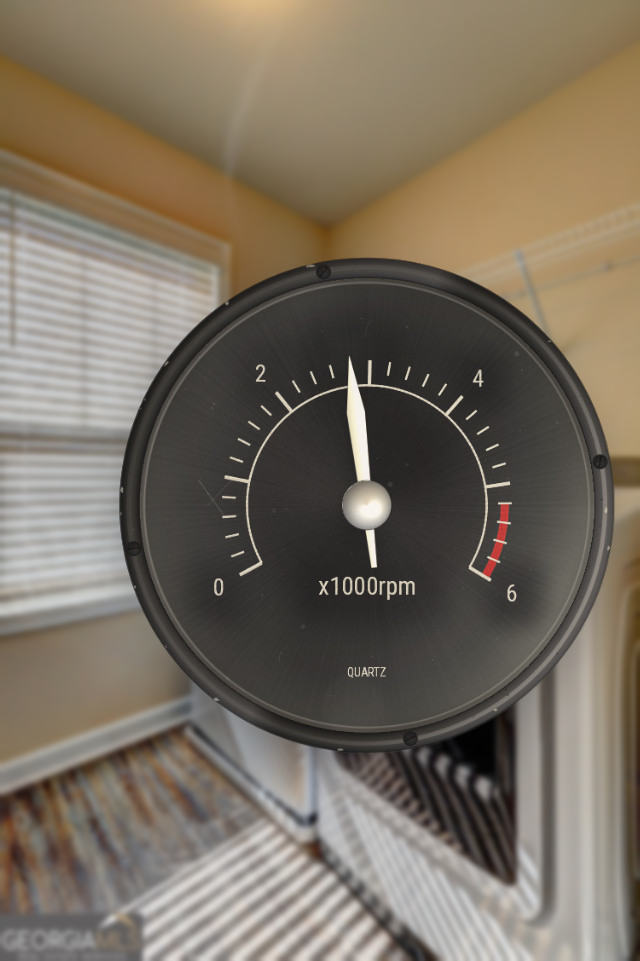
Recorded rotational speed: rpm 2800
